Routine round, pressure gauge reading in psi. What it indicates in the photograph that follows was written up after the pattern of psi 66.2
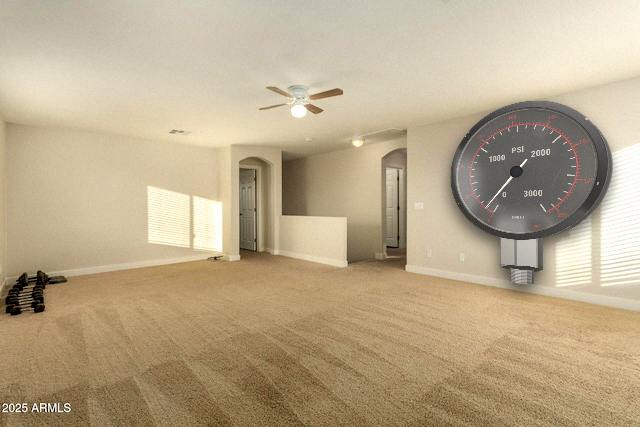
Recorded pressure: psi 100
